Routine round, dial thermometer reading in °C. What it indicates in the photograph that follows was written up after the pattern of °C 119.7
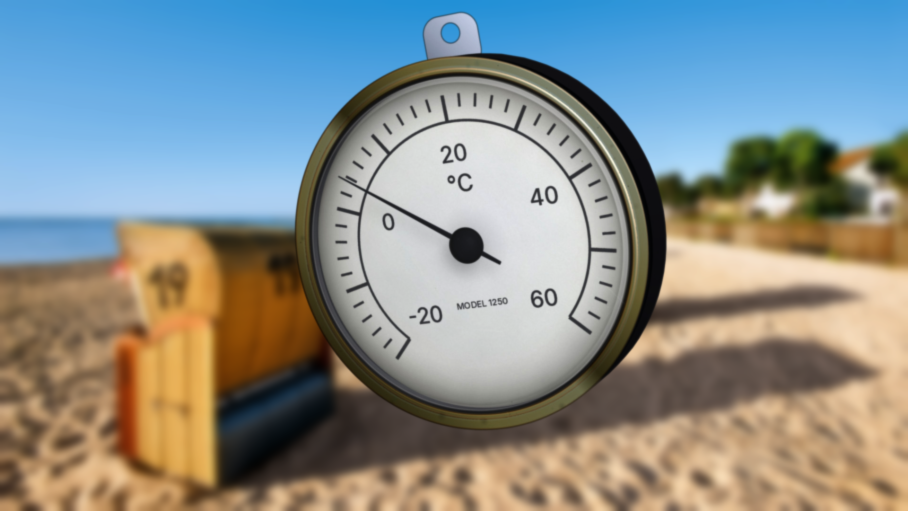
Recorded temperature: °C 4
